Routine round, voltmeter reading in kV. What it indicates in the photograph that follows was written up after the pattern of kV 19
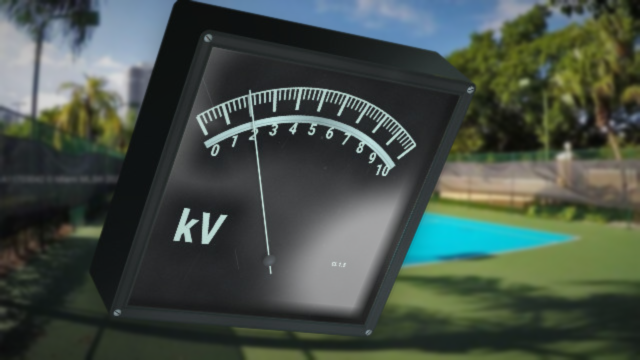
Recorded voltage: kV 2
